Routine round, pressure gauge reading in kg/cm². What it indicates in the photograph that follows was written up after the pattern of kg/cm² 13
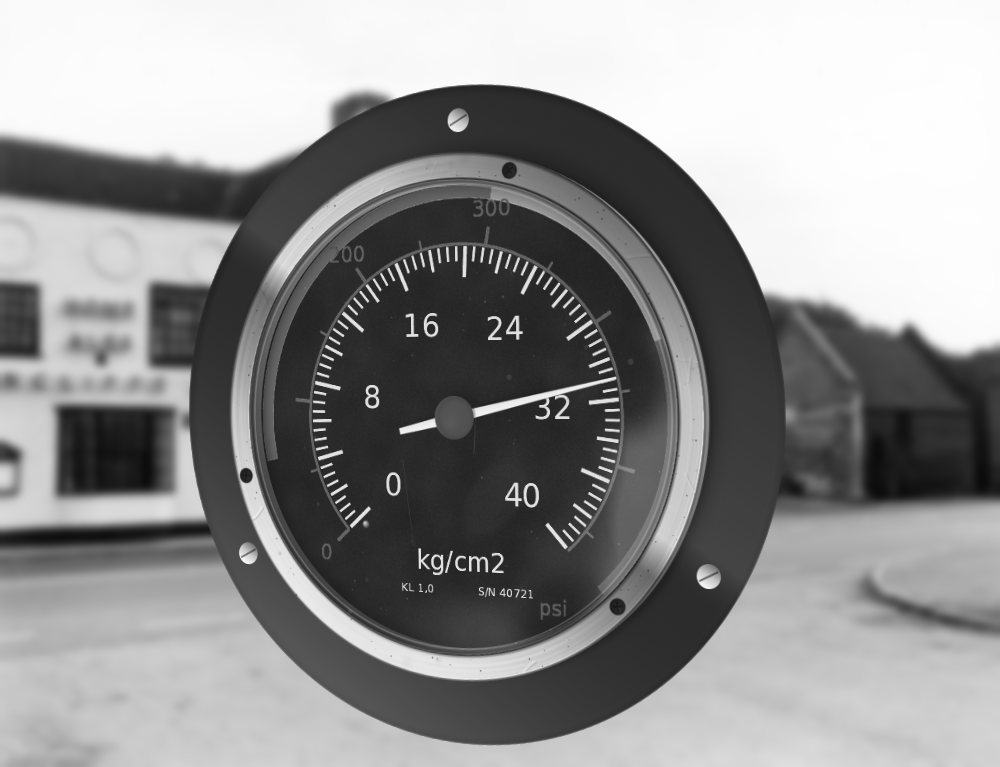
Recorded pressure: kg/cm² 31
